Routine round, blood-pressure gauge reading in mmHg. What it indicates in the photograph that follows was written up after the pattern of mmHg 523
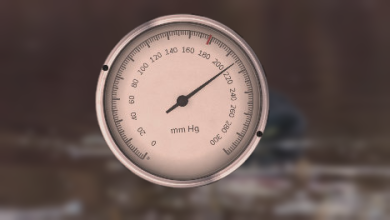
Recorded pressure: mmHg 210
